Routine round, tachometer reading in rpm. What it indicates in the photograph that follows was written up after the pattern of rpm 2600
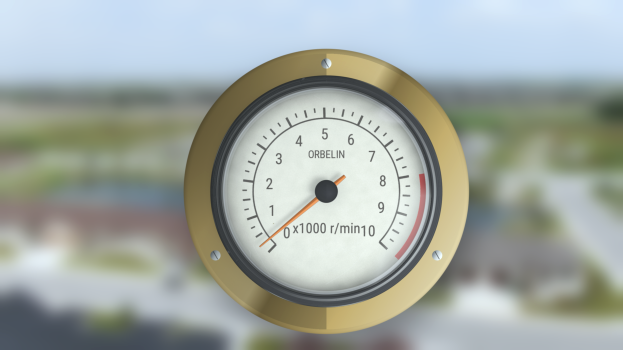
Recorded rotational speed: rpm 250
